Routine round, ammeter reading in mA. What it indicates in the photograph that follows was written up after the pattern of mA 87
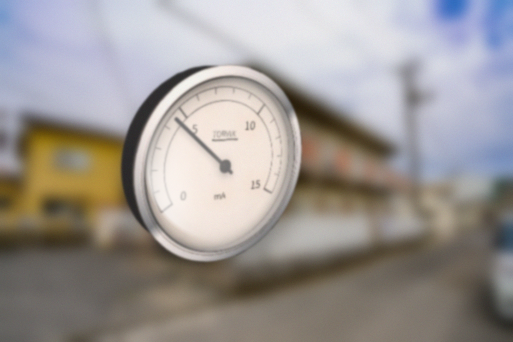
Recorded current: mA 4.5
